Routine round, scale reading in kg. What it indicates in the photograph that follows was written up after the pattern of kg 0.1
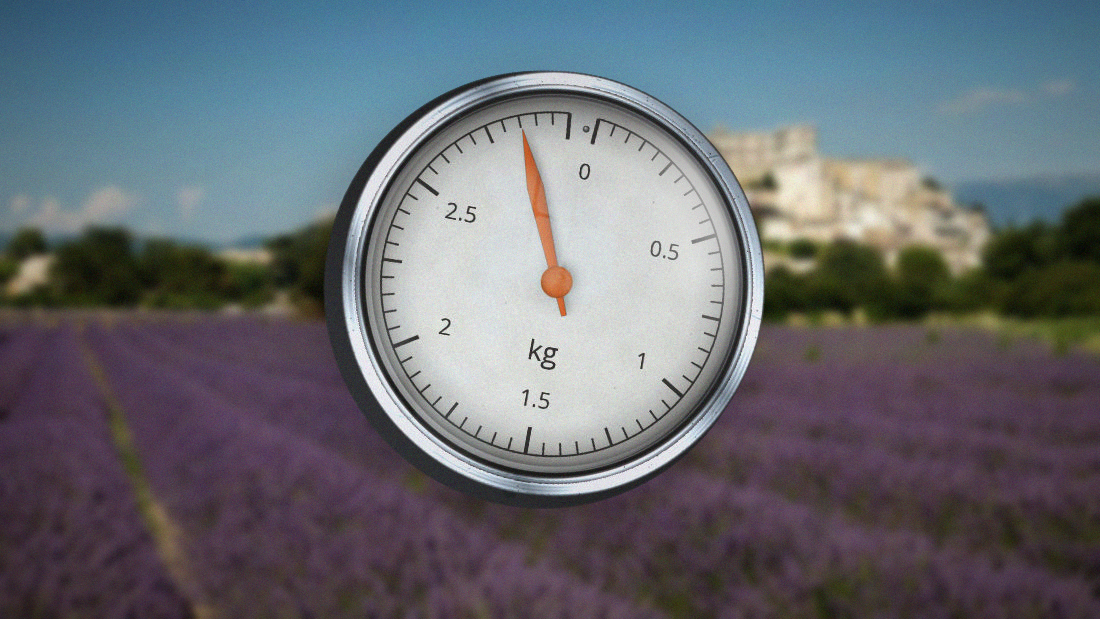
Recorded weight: kg 2.85
